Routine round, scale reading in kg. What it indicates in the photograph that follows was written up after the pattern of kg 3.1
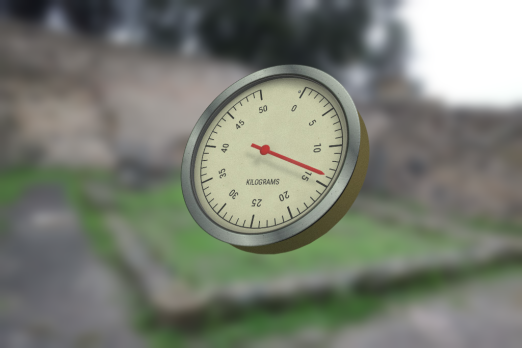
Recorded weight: kg 14
